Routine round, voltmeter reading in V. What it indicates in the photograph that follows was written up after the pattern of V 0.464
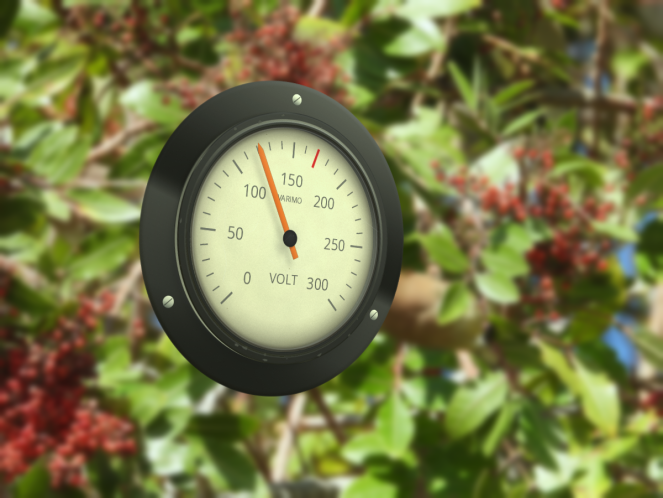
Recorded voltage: V 120
